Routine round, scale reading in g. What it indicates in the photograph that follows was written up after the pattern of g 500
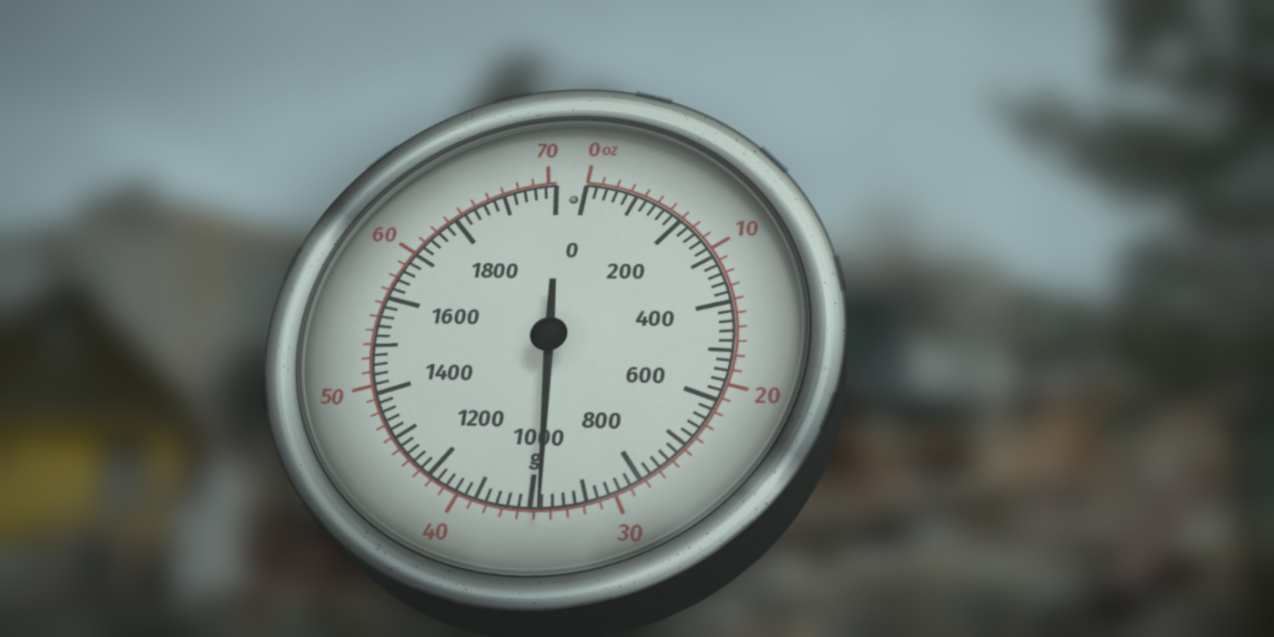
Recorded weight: g 980
